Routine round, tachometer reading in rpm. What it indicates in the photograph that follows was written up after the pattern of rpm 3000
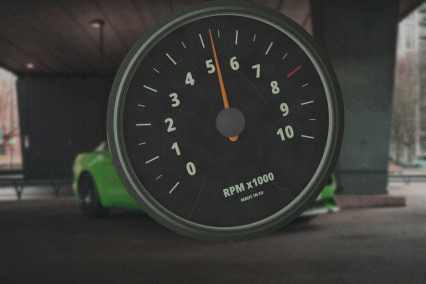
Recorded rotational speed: rpm 5250
